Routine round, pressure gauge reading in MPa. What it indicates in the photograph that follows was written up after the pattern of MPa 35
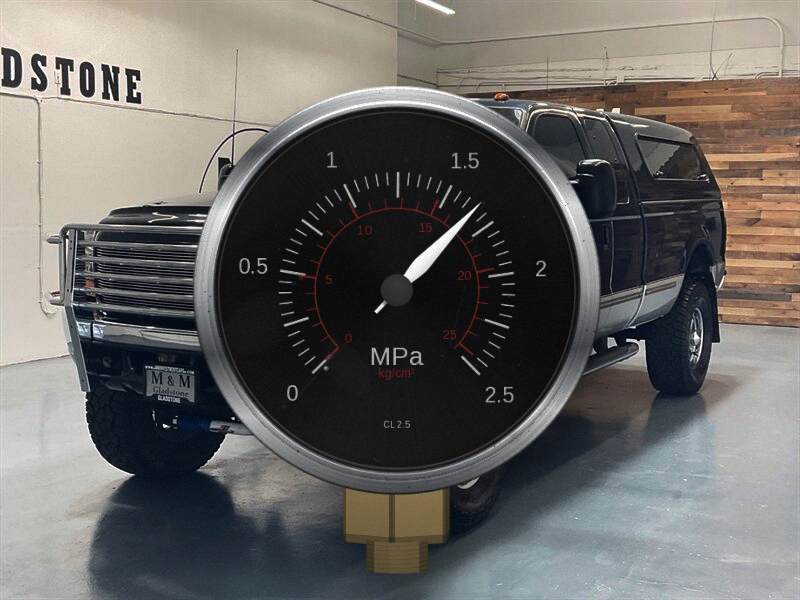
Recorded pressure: MPa 1.65
